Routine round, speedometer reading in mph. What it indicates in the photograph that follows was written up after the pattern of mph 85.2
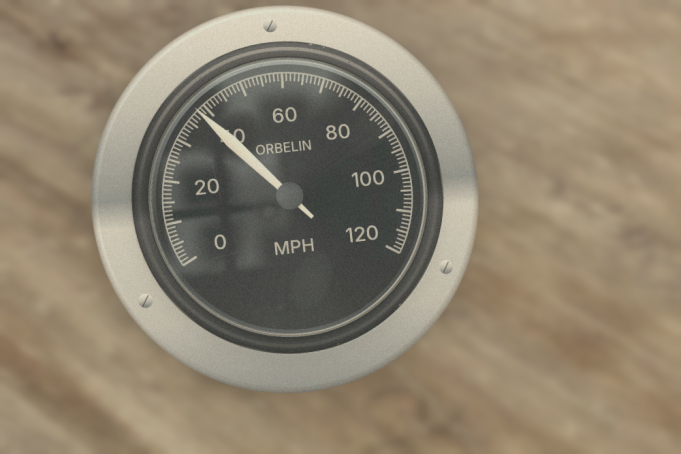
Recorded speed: mph 38
